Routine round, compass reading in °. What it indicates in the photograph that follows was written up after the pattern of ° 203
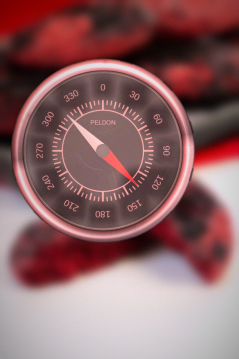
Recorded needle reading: ° 135
